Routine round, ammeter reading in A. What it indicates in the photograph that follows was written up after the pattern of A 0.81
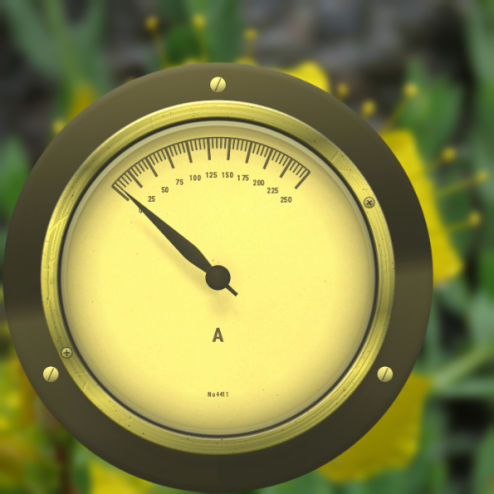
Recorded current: A 5
